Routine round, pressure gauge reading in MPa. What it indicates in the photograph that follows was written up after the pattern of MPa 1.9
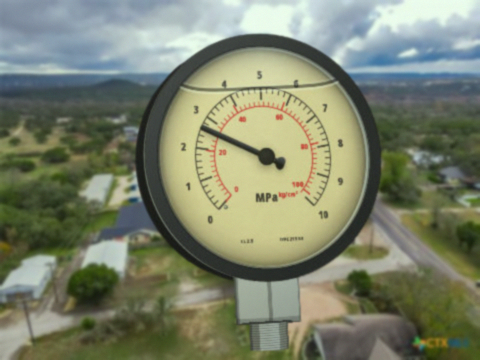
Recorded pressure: MPa 2.6
